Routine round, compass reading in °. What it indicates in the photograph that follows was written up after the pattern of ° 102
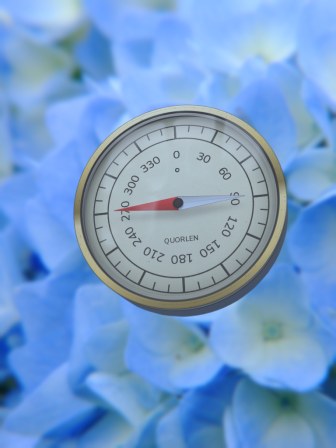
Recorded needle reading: ° 270
